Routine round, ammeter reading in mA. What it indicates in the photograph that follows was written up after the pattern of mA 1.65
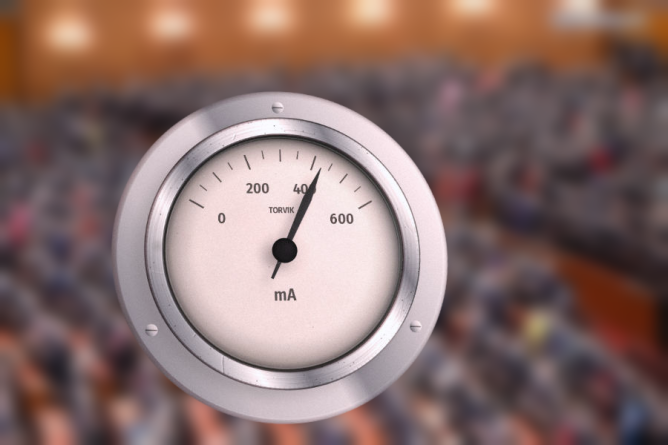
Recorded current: mA 425
